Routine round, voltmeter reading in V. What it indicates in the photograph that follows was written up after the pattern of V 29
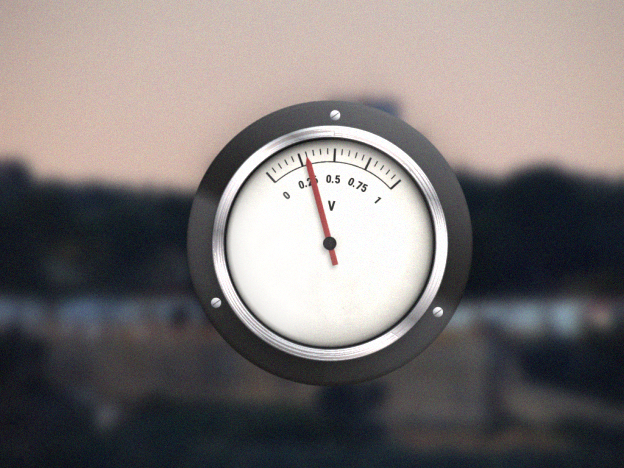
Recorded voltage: V 0.3
